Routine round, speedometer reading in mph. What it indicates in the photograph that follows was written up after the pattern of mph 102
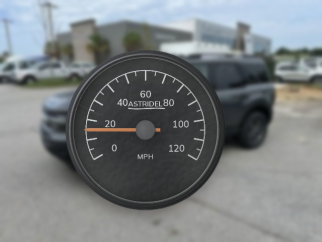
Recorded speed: mph 15
